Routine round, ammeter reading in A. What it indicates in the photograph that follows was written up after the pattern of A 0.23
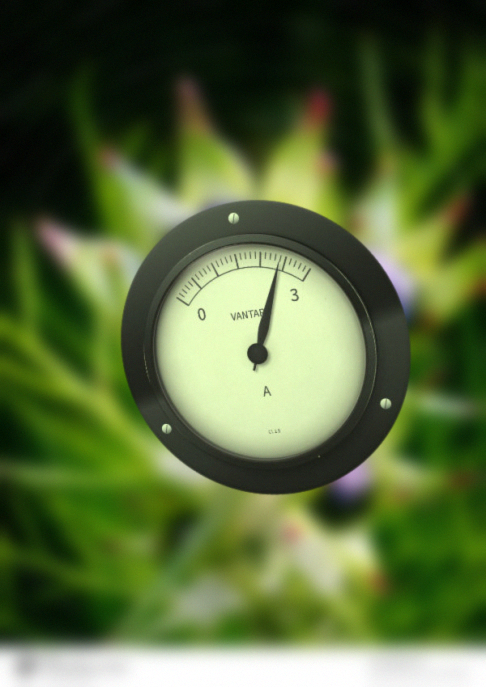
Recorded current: A 2.4
